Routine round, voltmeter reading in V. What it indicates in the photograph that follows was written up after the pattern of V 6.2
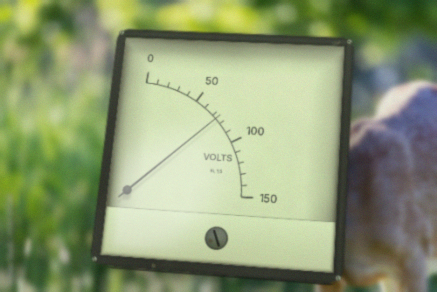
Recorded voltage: V 75
